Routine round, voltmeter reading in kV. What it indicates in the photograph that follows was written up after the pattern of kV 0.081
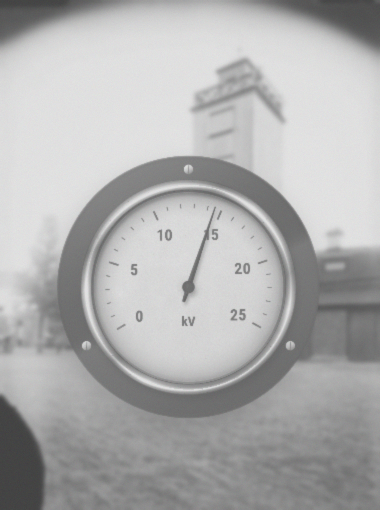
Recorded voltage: kV 14.5
